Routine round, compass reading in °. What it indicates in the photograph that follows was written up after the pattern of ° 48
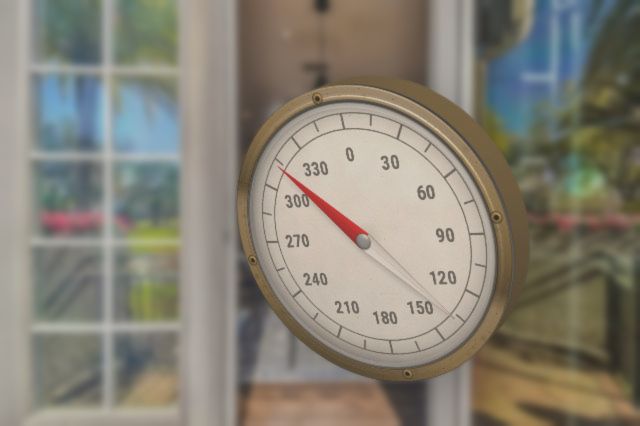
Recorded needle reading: ° 315
